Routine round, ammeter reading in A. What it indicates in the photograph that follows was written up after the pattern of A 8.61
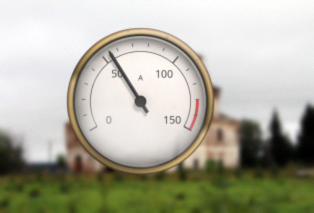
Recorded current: A 55
